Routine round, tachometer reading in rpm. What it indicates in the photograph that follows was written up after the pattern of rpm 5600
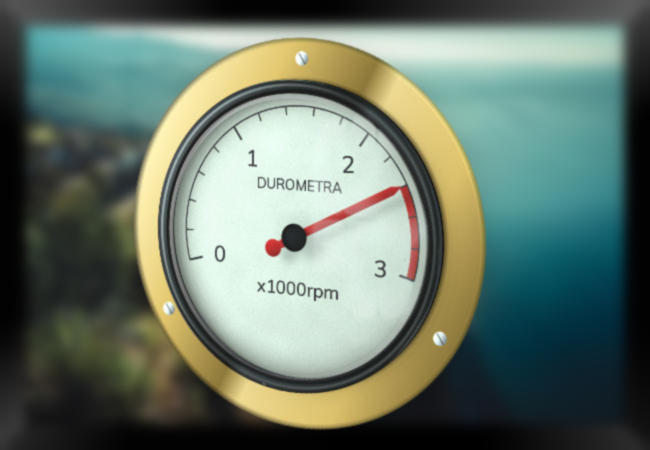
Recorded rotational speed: rpm 2400
